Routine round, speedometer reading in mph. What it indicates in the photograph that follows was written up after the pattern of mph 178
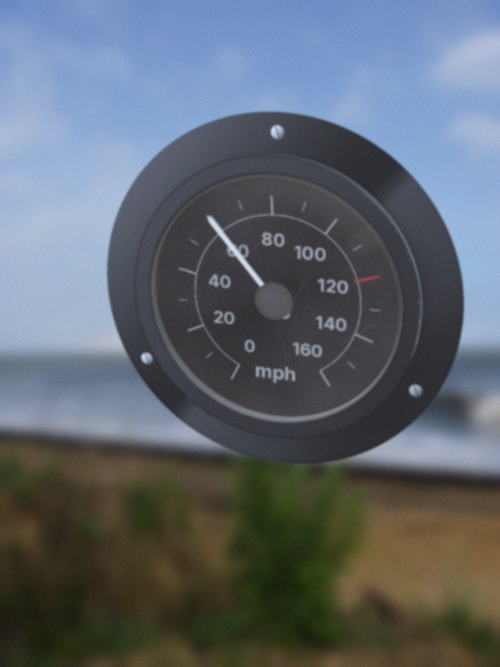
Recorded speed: mph 60
